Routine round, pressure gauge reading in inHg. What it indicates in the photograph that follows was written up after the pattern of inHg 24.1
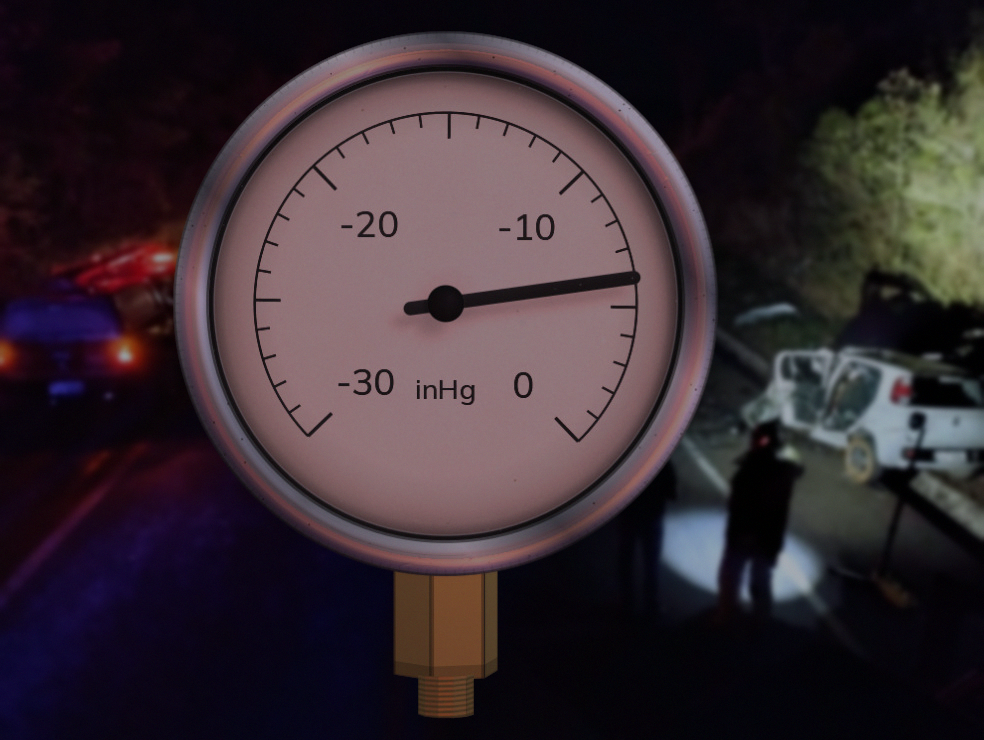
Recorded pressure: inHg -6
